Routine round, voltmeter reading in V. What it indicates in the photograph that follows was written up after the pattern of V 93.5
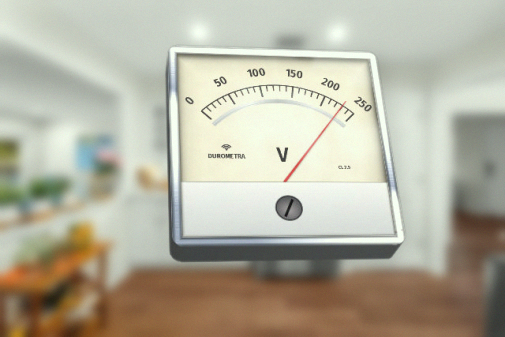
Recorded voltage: V 230
